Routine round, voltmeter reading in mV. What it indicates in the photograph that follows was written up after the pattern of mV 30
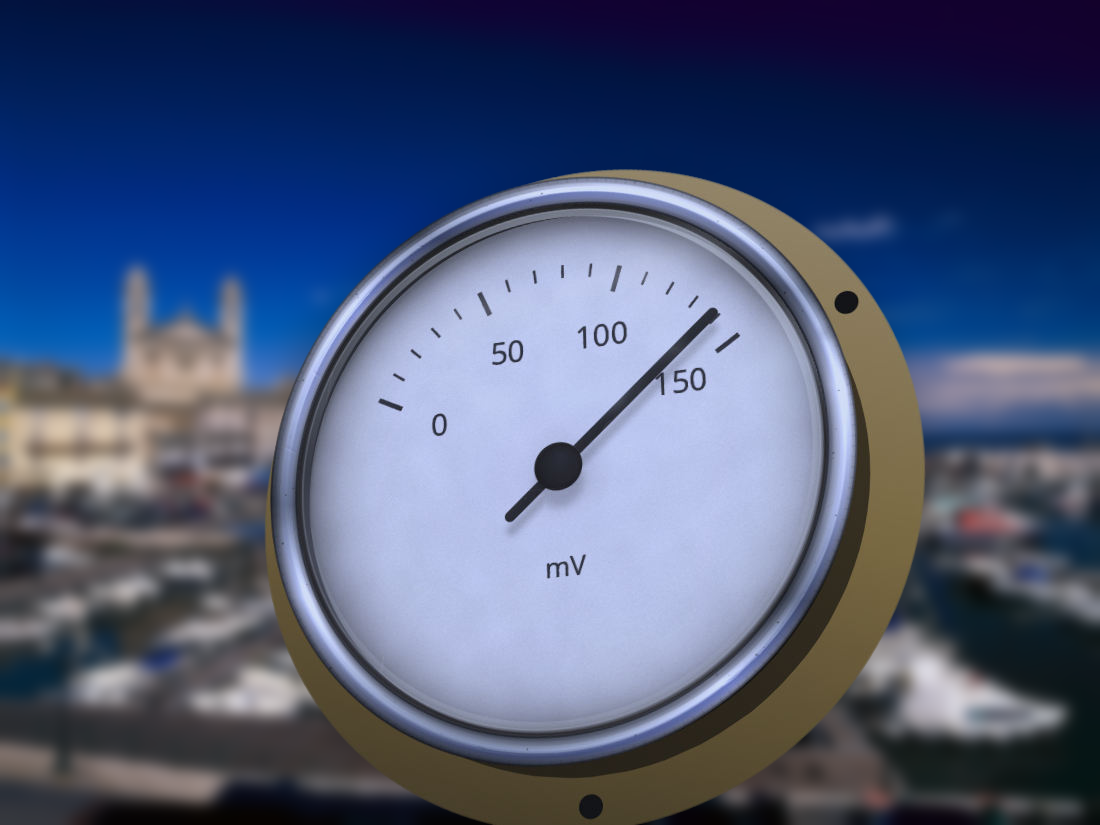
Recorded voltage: mV 140
